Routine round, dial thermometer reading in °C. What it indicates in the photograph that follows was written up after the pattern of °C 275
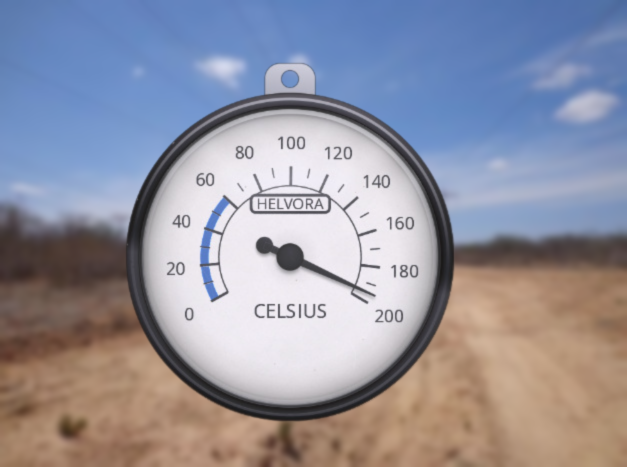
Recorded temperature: °C 195
